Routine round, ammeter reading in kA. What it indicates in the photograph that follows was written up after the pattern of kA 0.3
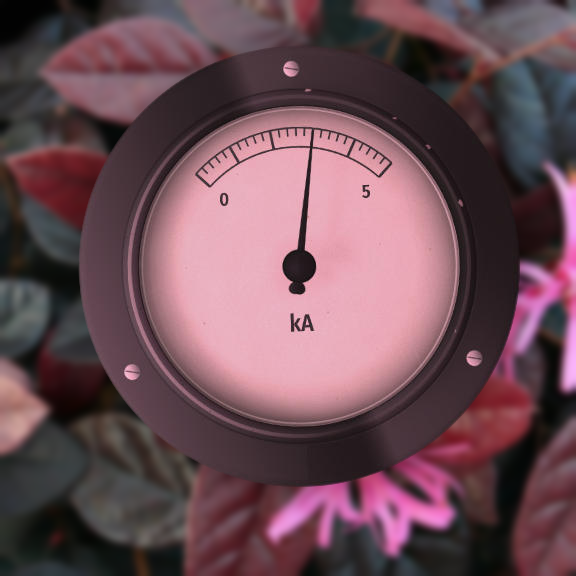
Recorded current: kA 3
